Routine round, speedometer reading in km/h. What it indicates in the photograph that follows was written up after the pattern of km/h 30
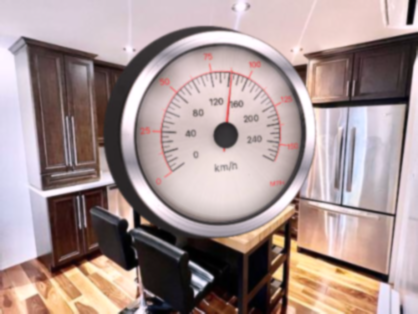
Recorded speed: km/h 140
